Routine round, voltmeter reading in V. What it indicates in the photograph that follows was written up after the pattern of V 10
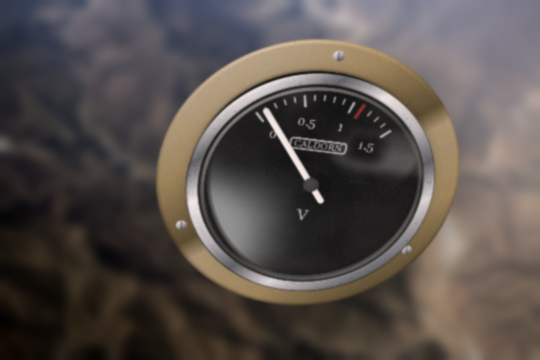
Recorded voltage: V 0.1
